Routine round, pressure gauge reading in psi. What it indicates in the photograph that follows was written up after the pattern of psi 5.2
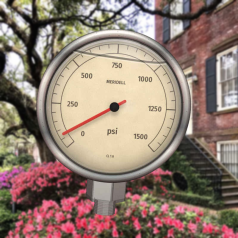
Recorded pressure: psi 75
